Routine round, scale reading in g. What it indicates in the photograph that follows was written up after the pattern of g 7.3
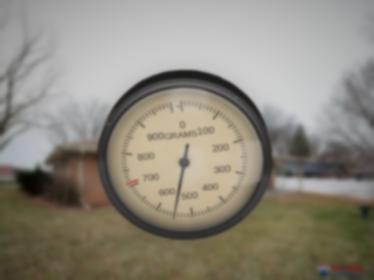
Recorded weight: g 550
